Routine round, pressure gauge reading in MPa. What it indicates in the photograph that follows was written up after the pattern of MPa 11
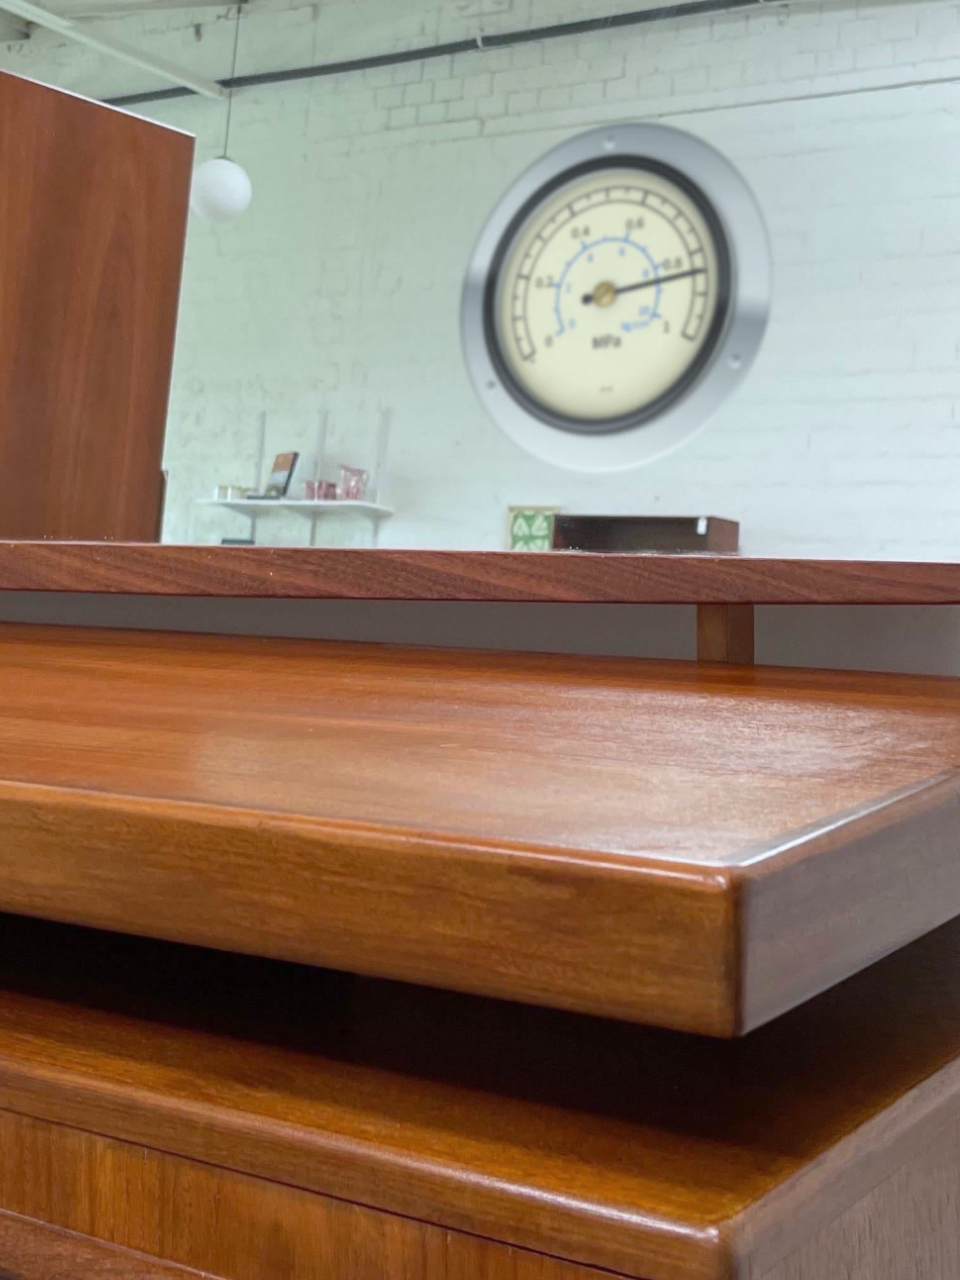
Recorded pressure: MPa 0.85
